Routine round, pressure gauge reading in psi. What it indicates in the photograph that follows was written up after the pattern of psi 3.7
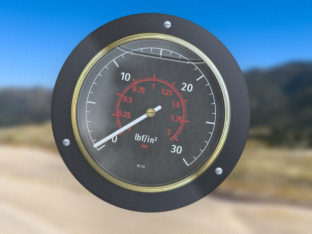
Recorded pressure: psi 0.5
